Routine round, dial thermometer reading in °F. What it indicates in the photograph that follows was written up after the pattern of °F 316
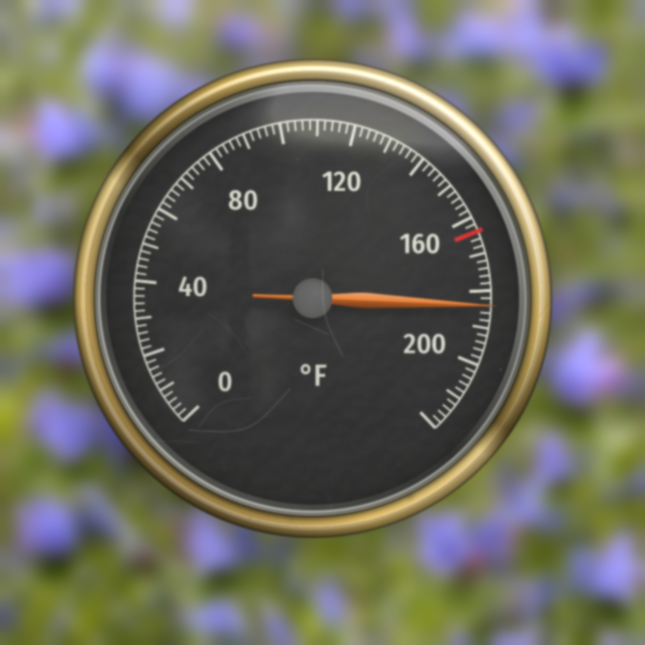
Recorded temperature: °F 184
